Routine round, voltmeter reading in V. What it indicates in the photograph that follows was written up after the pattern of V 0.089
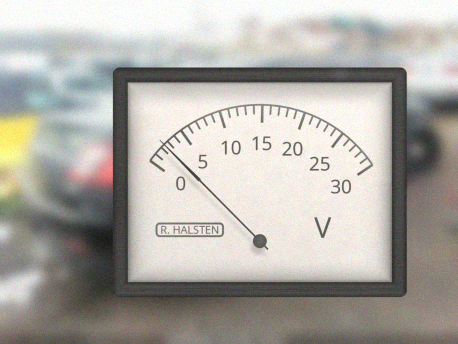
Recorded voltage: V 2.5
